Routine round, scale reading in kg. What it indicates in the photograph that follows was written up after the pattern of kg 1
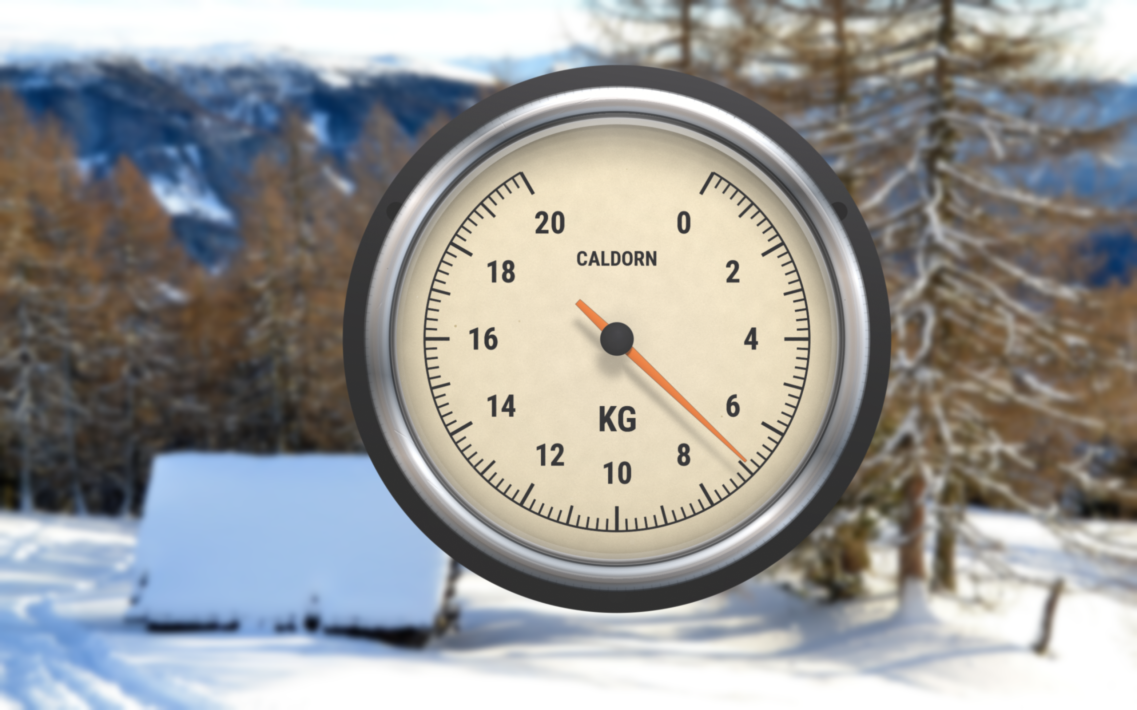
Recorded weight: kg 6.9
